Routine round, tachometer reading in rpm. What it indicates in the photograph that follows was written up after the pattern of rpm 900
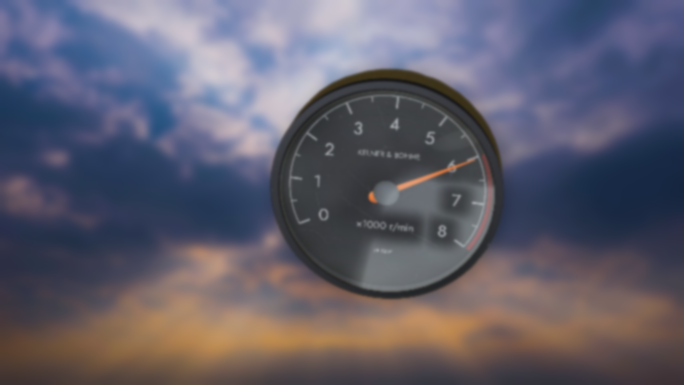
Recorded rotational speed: rpm 6000
